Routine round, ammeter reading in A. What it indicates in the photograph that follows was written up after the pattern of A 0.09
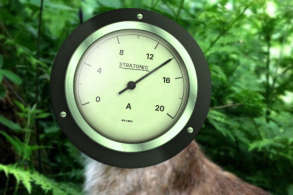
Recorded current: A 14
